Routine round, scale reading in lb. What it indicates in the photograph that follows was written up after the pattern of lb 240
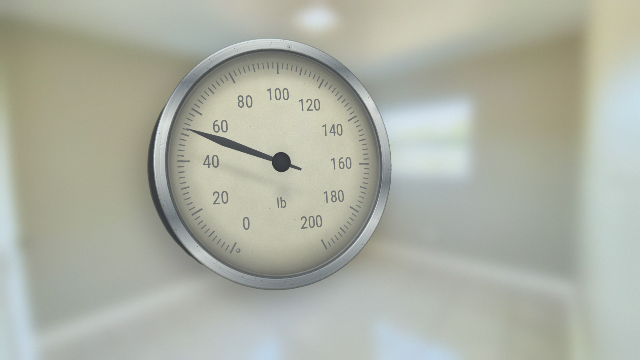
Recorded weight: lb 52
